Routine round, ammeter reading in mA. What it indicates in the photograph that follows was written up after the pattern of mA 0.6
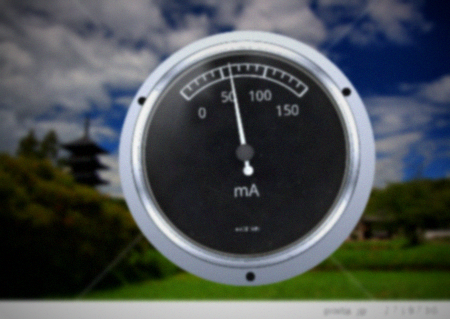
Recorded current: mA 60
